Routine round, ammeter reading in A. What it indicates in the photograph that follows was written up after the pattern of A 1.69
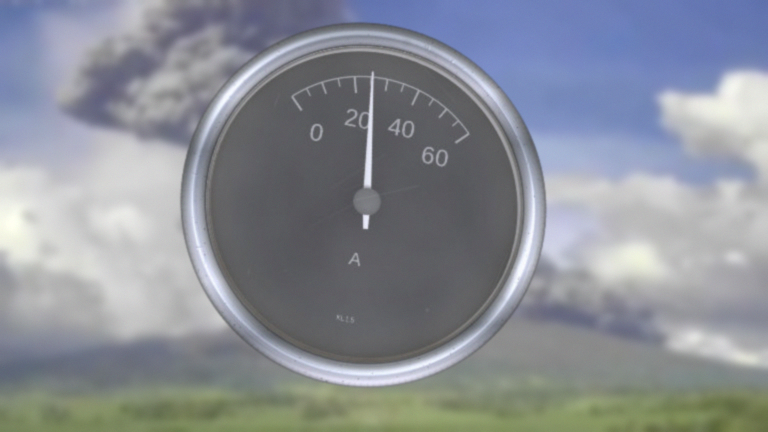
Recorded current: A 25
